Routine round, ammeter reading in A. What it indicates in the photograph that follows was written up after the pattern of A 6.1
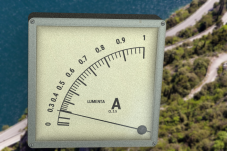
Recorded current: A 0.3
